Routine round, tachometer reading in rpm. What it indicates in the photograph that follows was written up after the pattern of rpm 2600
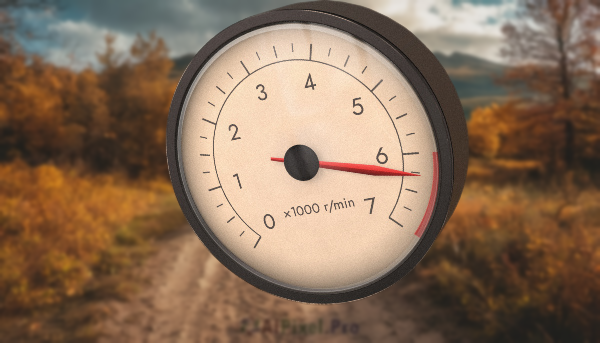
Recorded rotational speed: rpm 6250
